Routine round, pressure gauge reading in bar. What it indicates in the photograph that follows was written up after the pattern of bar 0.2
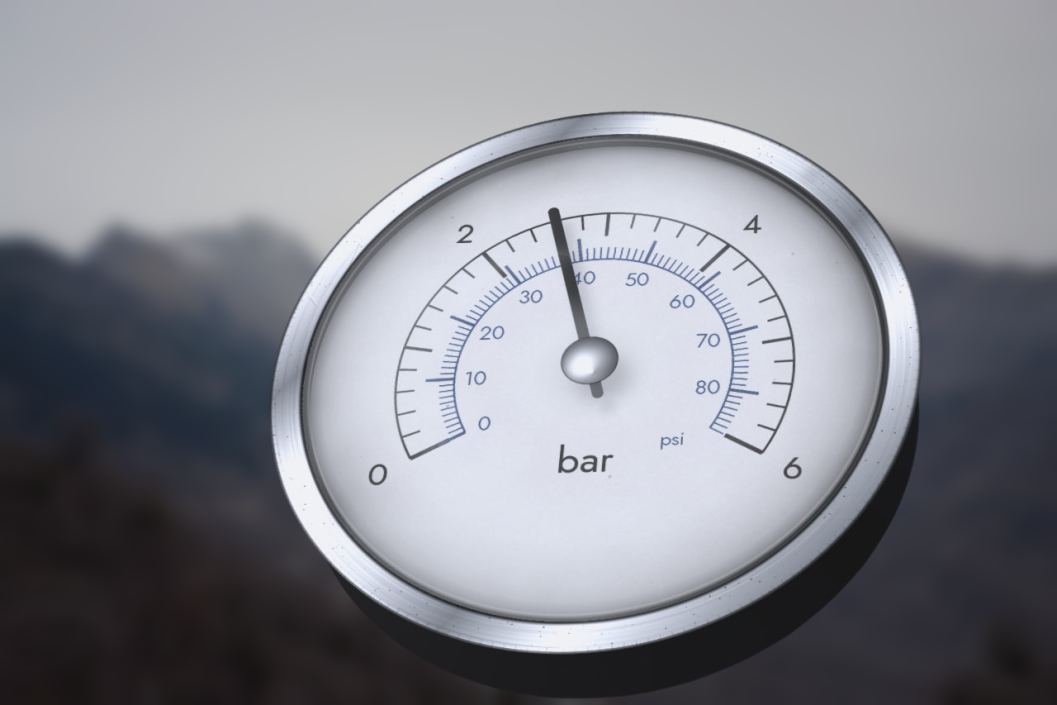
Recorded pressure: bar 2.6
